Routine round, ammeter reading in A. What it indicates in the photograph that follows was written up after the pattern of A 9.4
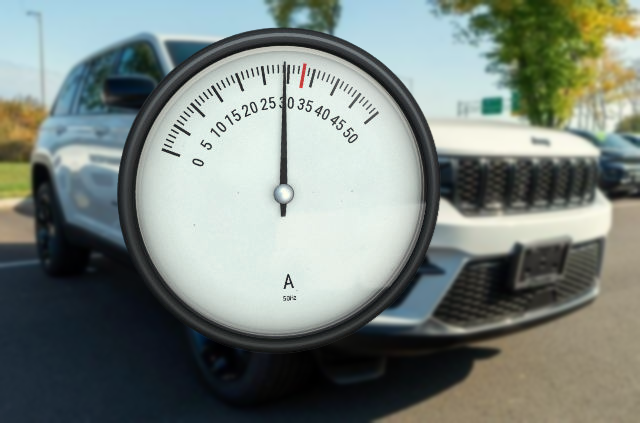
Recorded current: A 29
